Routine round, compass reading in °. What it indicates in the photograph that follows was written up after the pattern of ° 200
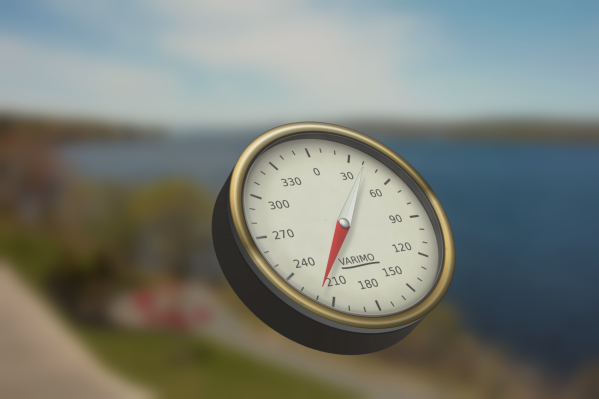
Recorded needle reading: ° 220
